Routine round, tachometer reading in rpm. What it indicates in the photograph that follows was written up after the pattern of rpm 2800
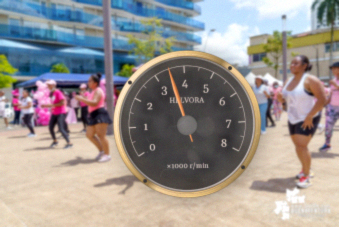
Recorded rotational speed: rpm 3500
